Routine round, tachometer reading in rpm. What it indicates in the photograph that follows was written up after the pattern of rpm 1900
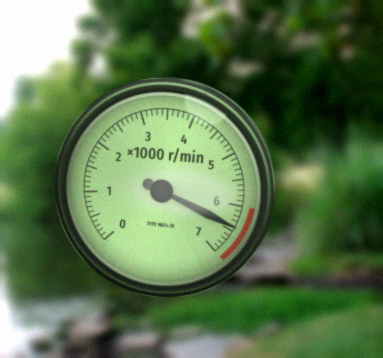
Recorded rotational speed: rpm 6400
